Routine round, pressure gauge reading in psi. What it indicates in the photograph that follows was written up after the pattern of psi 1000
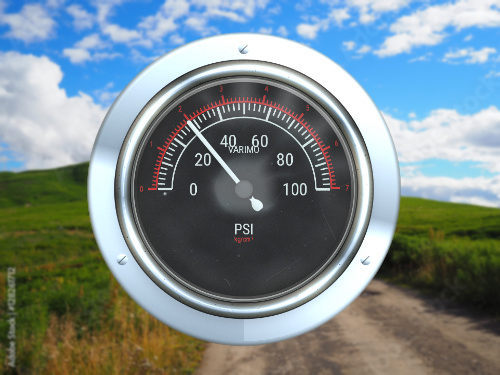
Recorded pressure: psi 28
